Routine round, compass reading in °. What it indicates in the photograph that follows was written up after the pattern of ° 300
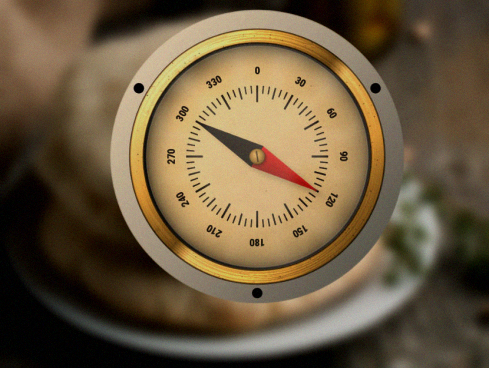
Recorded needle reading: ° 120
